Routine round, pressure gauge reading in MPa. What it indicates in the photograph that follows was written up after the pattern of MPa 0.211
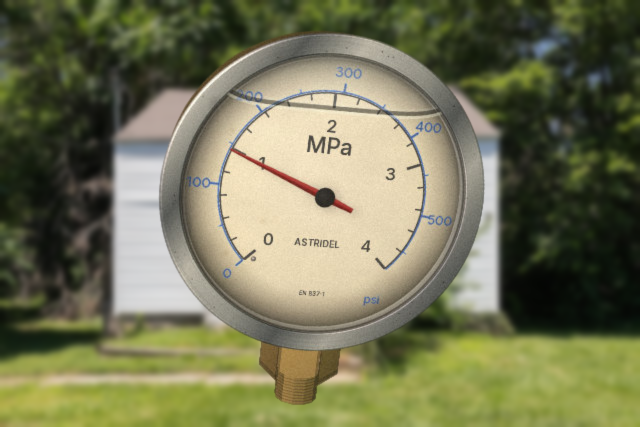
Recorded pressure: MPa 1
